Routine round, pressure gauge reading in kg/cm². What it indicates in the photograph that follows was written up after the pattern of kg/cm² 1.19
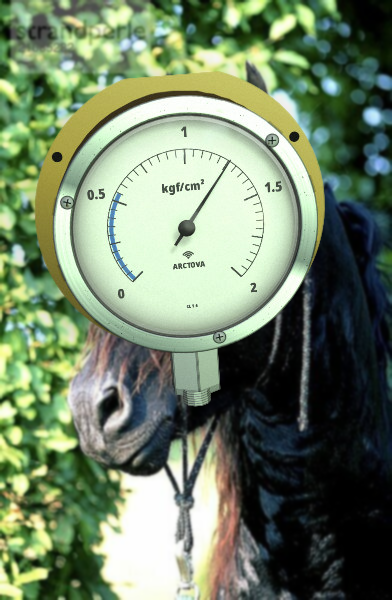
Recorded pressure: kg/cm² 1.25
